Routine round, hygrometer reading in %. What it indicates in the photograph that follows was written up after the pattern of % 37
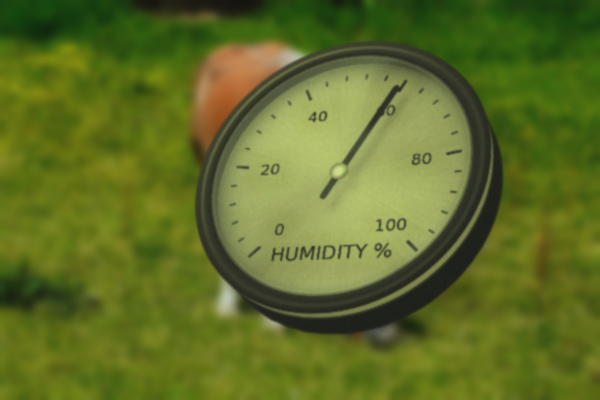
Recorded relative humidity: % 60
